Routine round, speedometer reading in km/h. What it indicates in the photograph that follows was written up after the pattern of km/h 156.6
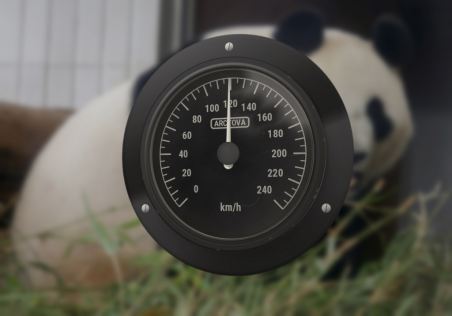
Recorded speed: km/h 120
